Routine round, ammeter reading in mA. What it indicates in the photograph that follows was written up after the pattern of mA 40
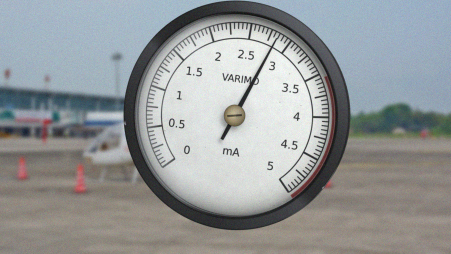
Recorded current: mA 2.85
